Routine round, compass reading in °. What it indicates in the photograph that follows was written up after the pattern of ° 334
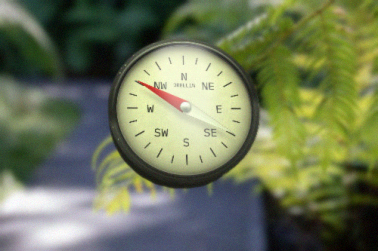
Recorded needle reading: ° 300
